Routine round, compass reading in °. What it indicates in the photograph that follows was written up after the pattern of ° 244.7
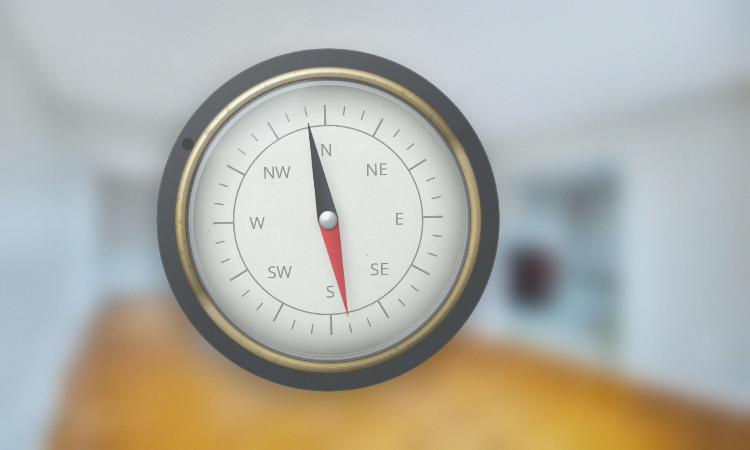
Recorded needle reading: ° 170
